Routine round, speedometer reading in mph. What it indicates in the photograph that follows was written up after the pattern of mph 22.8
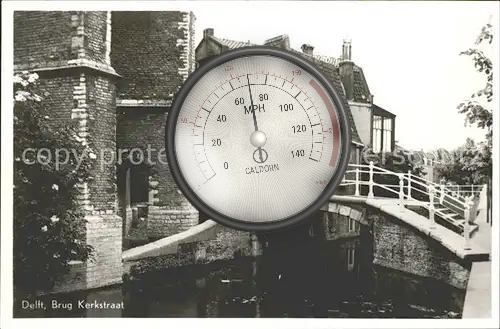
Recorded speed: mph 70
